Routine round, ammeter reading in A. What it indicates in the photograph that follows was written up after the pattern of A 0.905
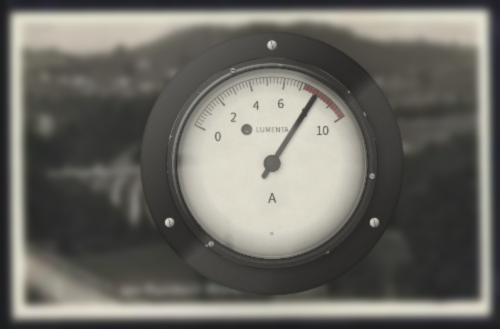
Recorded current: A 8
